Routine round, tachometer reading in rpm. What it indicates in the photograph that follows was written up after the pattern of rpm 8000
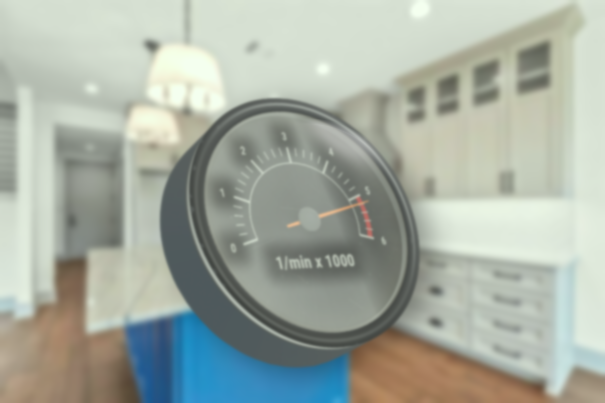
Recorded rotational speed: rpm 5200
